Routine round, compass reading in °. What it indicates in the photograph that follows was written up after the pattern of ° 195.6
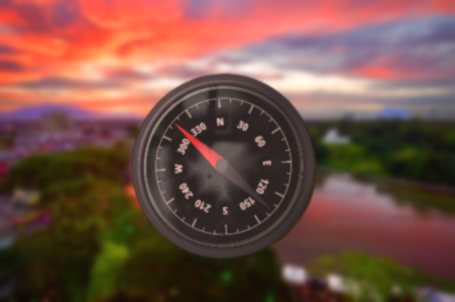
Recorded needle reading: ° 315
